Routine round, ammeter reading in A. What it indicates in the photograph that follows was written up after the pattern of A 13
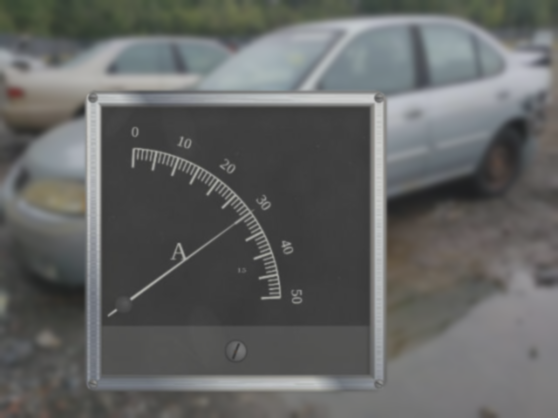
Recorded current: A 30
